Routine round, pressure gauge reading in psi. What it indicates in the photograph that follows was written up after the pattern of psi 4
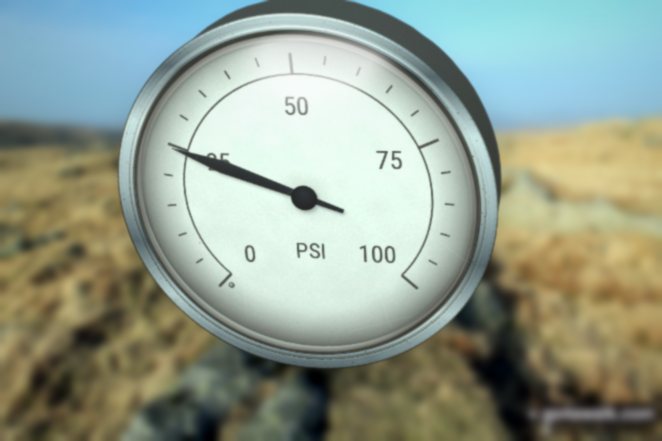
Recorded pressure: psi 25
